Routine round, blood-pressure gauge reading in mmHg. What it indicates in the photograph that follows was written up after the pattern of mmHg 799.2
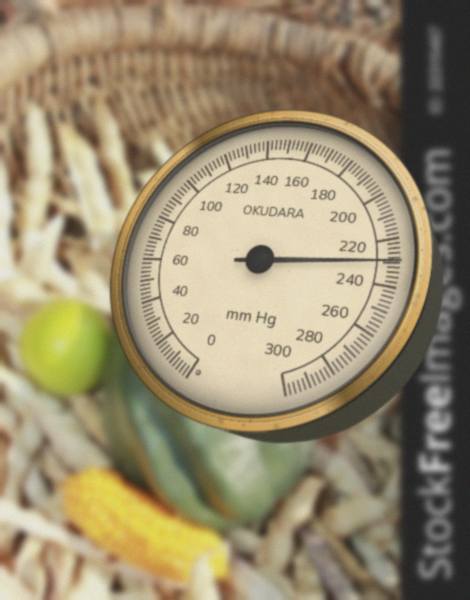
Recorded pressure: mmHg 230
